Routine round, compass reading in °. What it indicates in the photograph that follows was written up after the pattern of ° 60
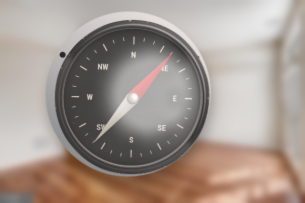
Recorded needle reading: ° 40
